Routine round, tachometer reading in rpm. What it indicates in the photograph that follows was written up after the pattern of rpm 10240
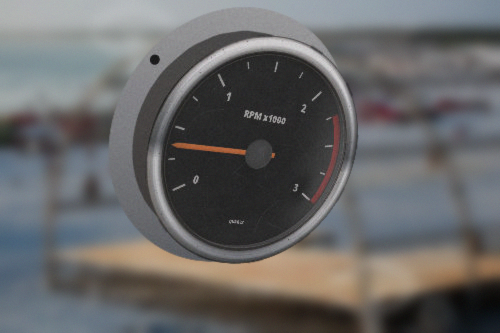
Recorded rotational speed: rpm 375
